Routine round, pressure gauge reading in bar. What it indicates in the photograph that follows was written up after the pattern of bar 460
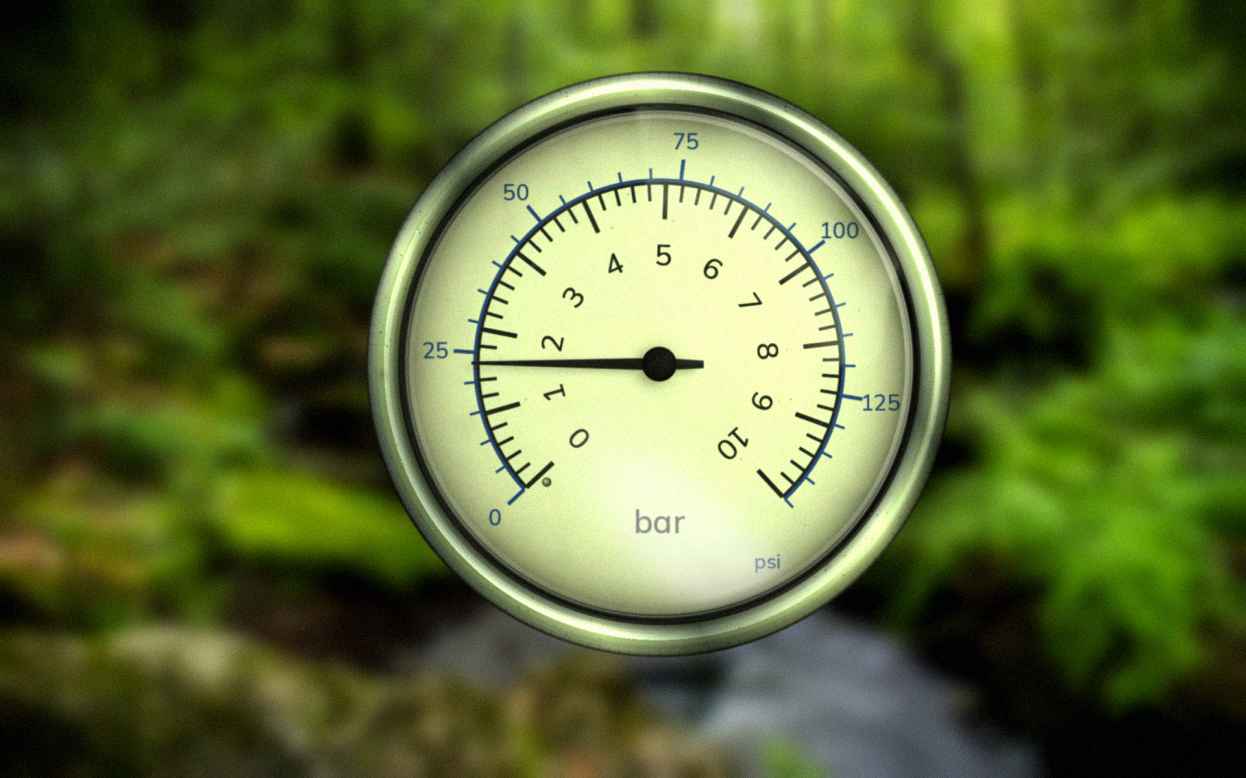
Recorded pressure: bar 1.6
